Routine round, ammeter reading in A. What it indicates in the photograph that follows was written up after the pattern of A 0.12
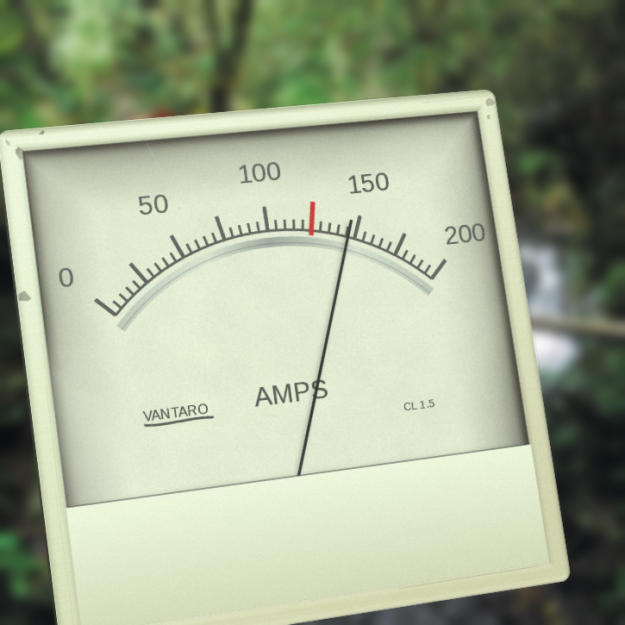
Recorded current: A 145
